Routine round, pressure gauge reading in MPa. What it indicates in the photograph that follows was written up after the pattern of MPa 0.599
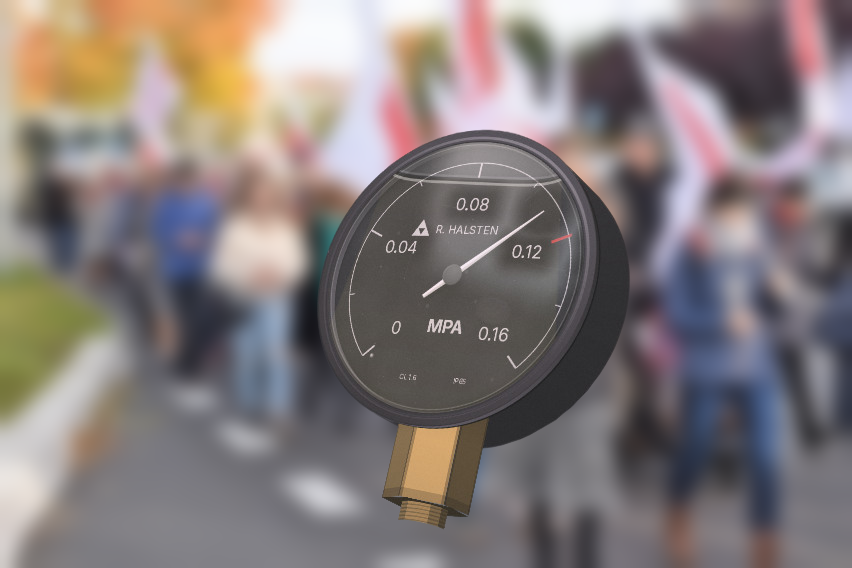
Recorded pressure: MPa 0.11
